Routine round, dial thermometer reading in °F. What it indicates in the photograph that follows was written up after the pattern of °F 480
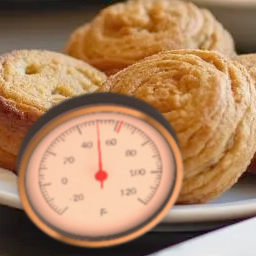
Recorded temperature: °F 50
